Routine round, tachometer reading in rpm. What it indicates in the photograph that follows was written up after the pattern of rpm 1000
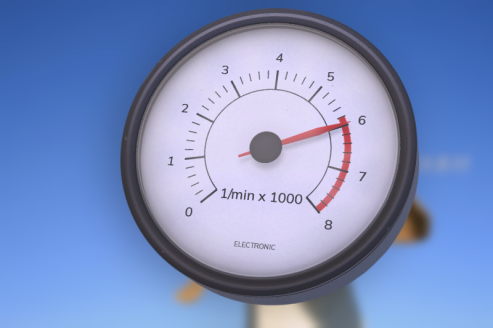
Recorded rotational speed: rpm 6000
